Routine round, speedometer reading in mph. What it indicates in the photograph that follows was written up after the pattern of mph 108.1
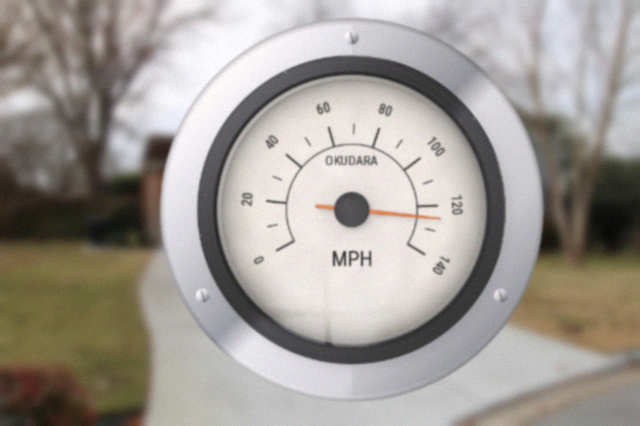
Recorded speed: mph 125
